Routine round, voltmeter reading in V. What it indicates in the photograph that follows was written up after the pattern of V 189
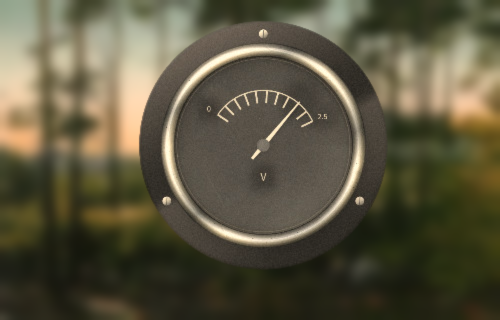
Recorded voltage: V 2
